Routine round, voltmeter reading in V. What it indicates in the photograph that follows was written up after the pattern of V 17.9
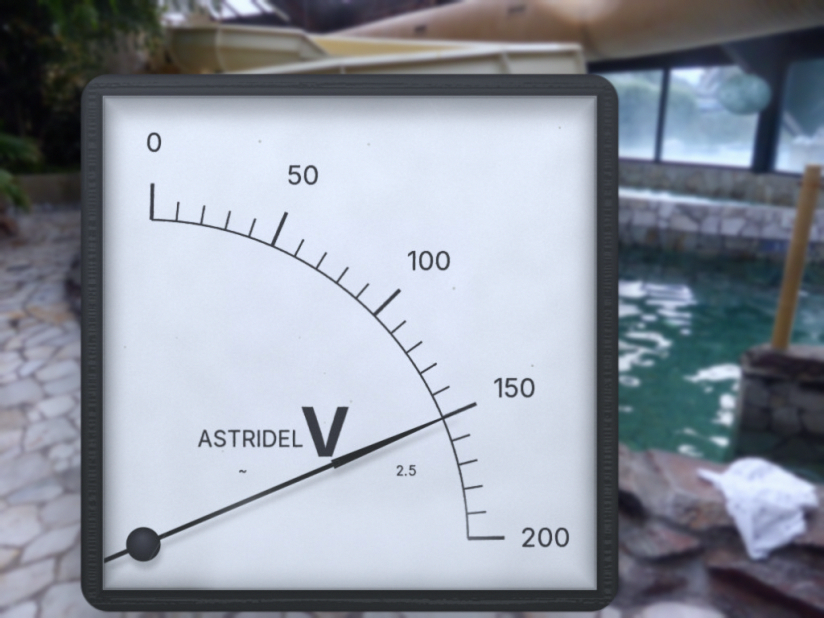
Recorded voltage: V 150
